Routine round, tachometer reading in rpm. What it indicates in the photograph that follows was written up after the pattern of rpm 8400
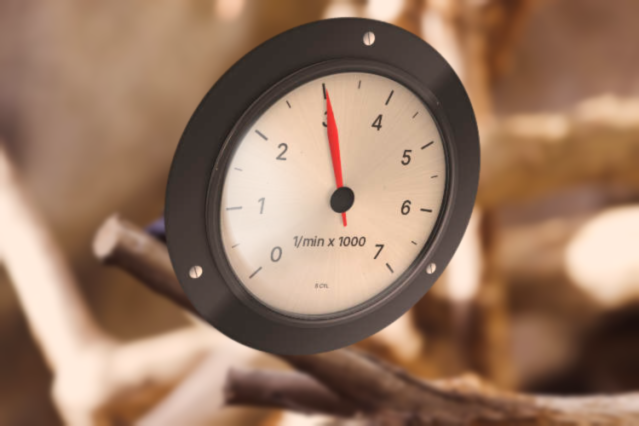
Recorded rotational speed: rpm 3000
